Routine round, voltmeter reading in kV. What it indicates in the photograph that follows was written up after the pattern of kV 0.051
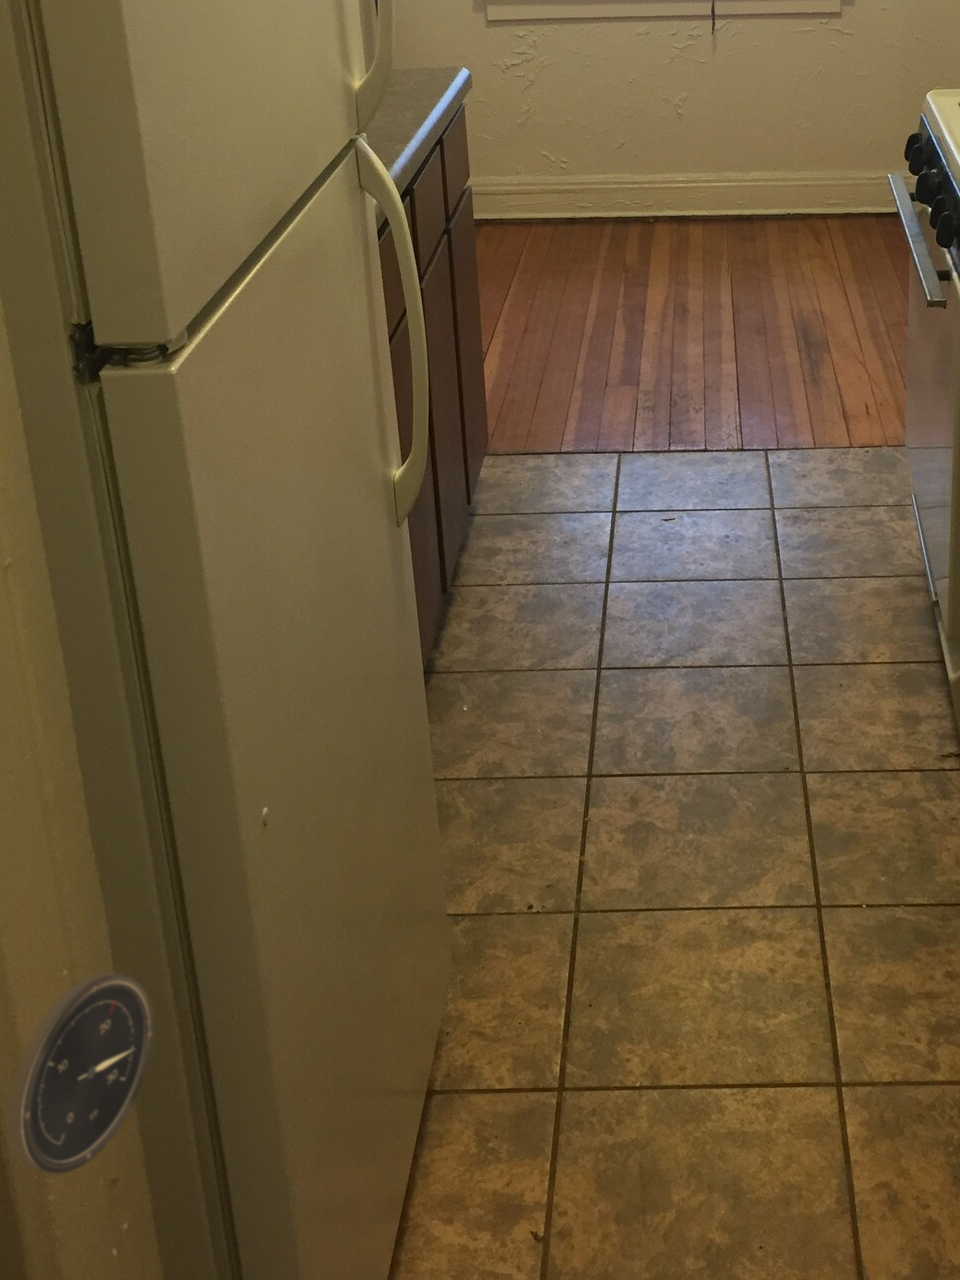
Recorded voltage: kV 27
